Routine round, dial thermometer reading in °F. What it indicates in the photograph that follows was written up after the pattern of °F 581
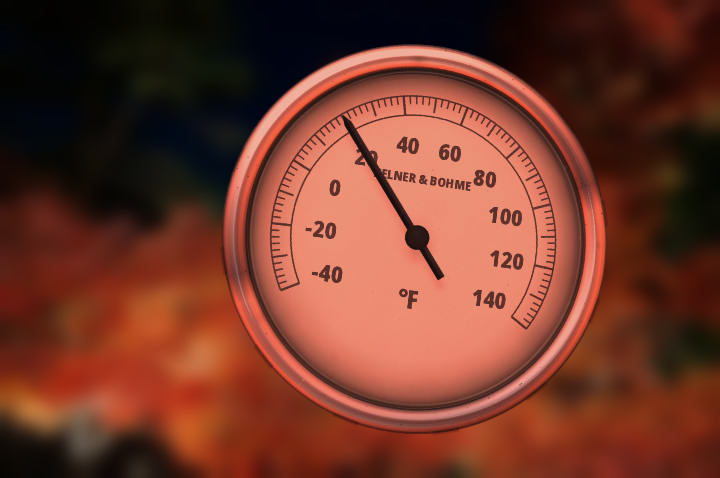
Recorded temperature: °F 20
